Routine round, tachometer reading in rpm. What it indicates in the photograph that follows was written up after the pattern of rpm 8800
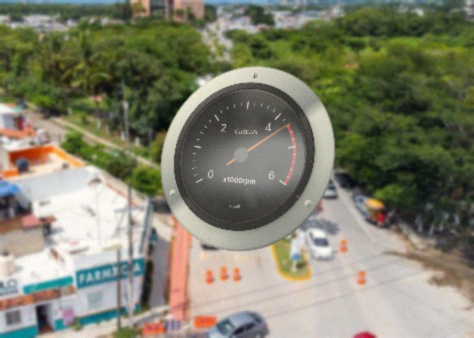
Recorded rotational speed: rpm 4400
